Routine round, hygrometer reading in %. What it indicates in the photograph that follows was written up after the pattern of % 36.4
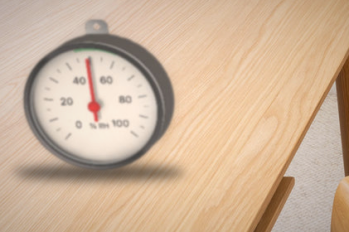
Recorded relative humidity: % 50
